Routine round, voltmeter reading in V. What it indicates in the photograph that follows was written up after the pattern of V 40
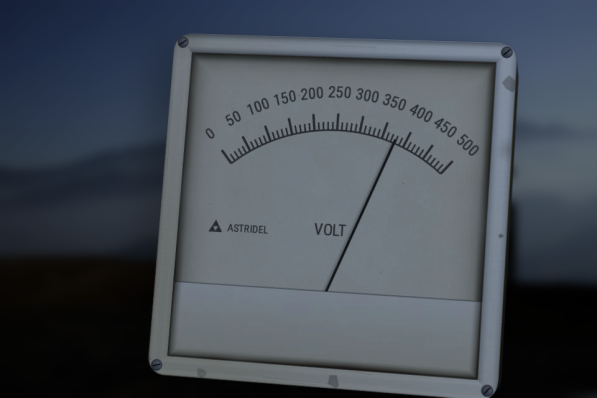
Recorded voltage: V 380
